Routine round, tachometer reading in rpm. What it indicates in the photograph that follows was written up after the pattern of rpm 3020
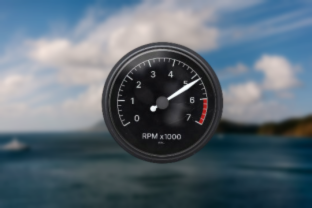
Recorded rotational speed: rpm 5200
